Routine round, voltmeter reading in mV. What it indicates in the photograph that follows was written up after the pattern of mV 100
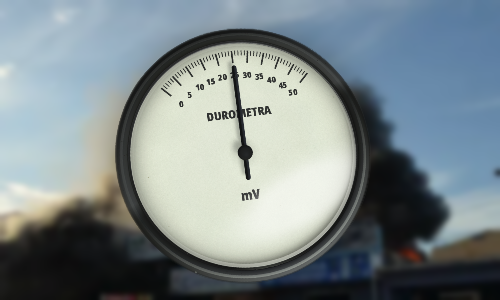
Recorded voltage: mV 25
